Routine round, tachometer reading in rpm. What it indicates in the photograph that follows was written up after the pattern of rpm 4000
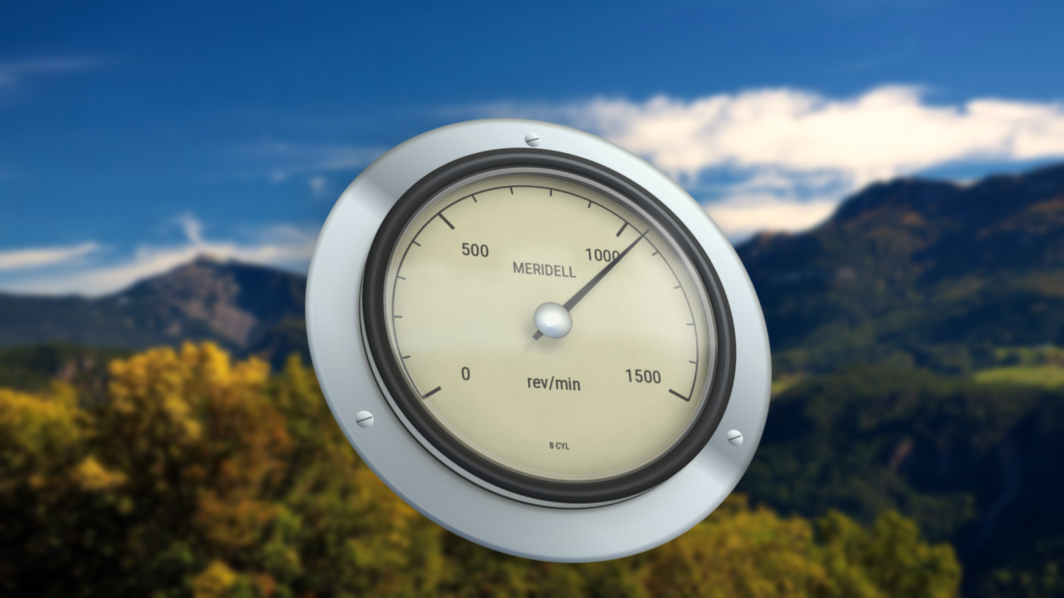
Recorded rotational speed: rpm 1050
